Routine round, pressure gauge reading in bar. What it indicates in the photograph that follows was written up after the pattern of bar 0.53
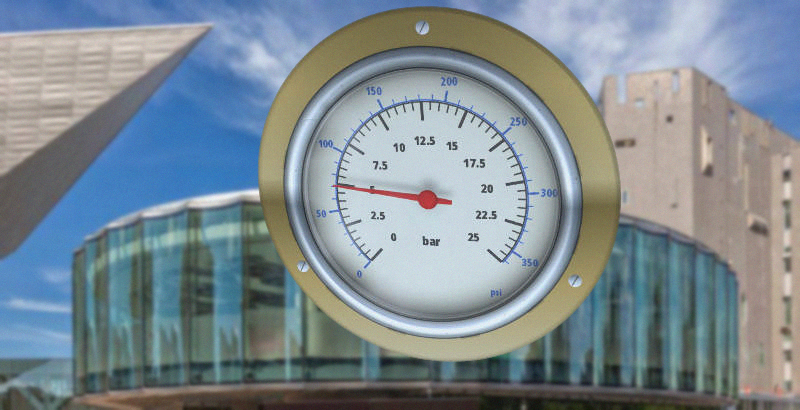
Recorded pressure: bar 5
